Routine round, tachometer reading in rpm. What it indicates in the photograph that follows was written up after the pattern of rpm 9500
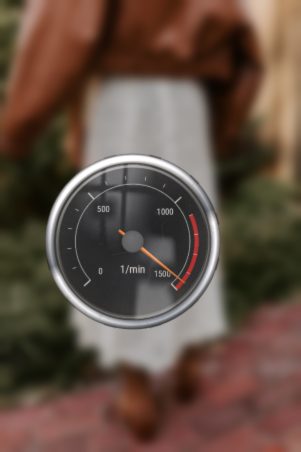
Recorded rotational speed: rpm 1450
